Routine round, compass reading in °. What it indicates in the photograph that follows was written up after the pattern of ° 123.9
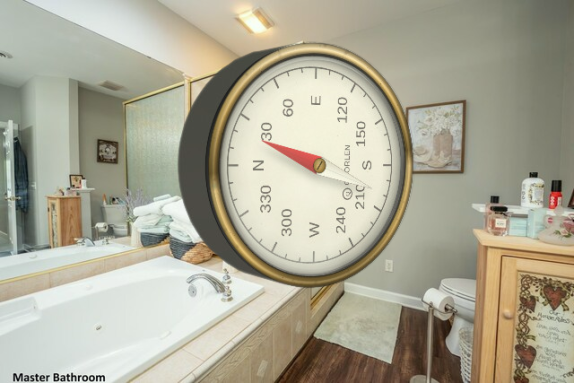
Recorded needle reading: ° 20
